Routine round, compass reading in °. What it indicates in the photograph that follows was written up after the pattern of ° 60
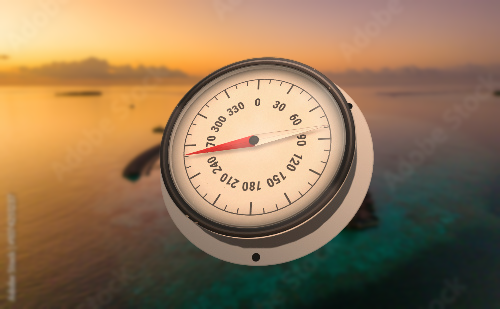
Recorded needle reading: ° 260
